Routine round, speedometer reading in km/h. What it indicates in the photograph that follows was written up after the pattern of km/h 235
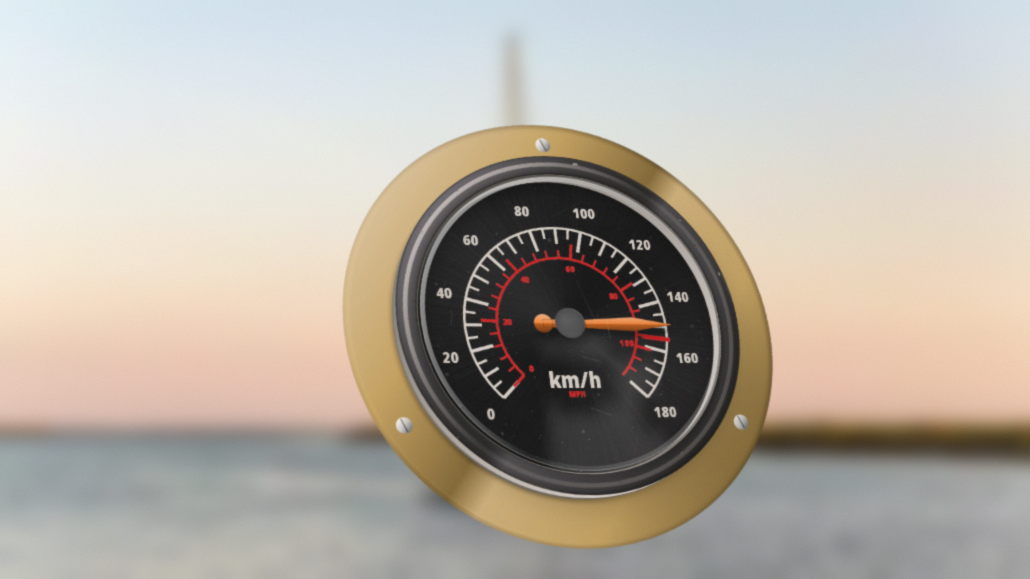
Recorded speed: km/h 150
